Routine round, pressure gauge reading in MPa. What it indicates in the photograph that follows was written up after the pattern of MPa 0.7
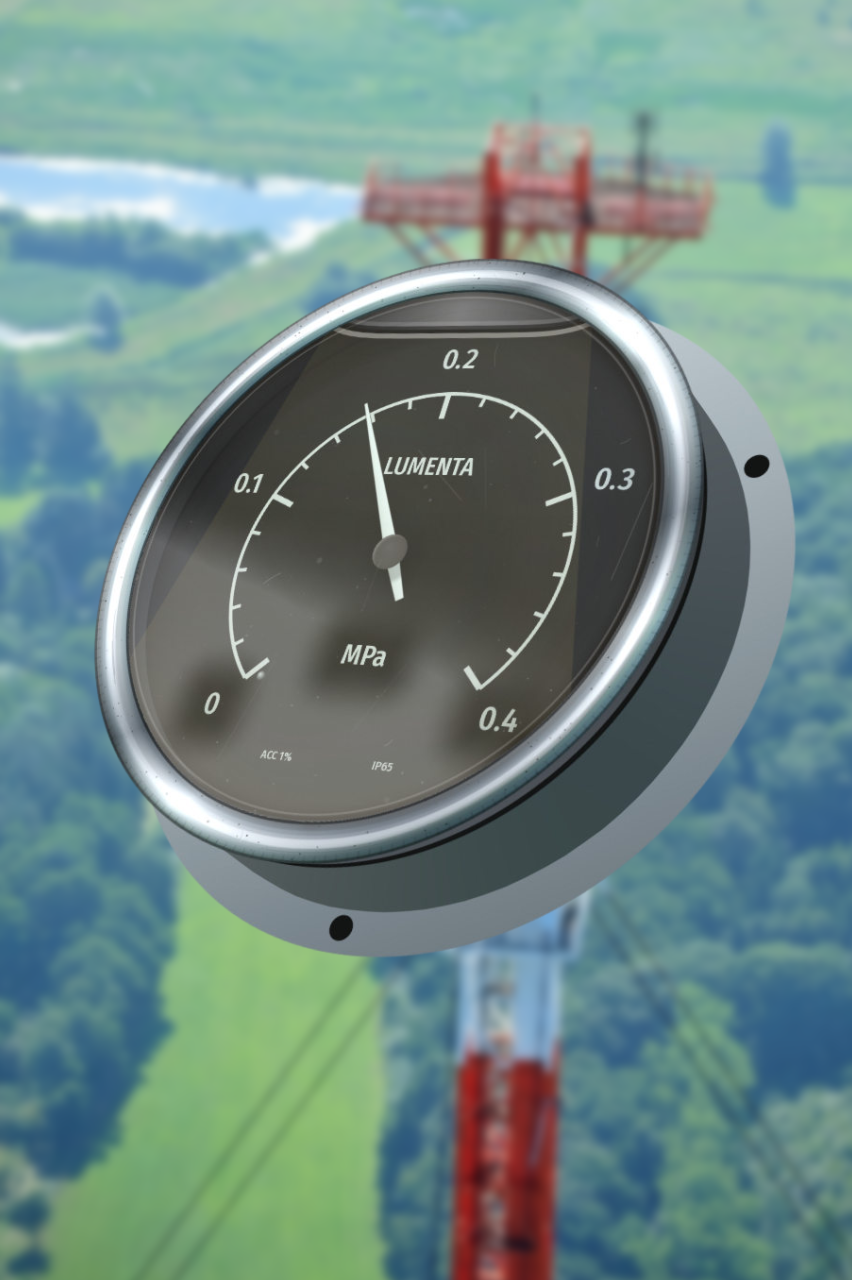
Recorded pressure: MPa 0.16
